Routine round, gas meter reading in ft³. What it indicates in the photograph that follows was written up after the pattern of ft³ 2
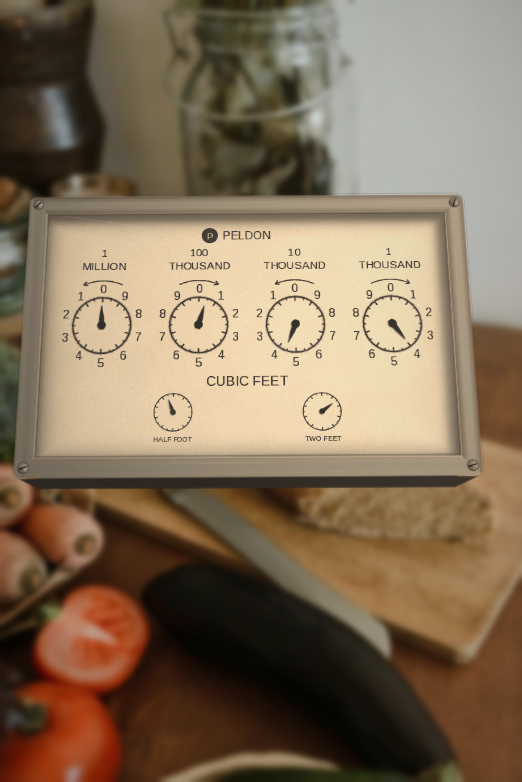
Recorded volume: ft³ 4400
